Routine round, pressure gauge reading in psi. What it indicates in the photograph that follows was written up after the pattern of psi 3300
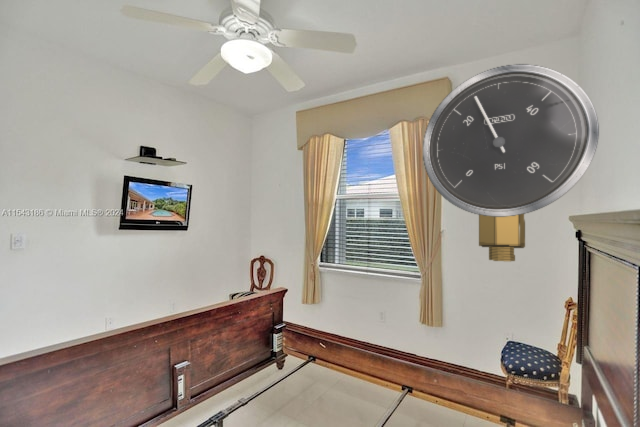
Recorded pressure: psi 25
